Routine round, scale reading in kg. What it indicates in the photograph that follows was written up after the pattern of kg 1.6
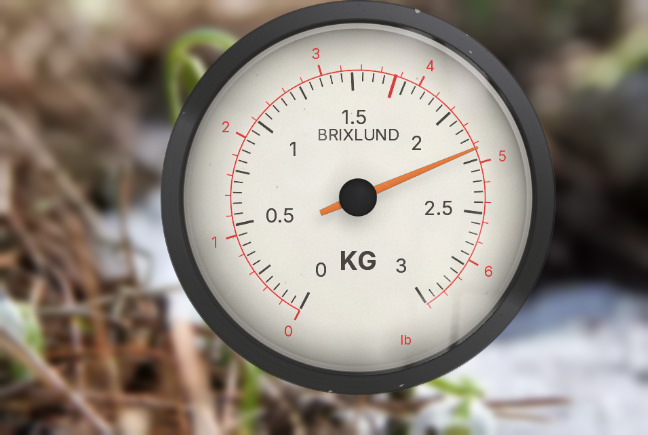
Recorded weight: kg 2.2
